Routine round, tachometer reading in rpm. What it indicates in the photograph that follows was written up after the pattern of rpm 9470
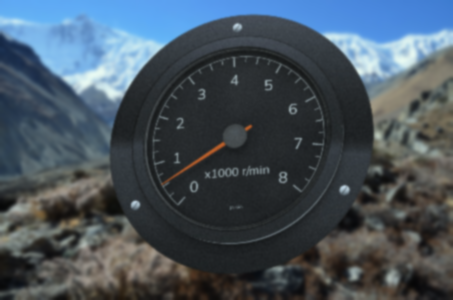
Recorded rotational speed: rpm 500
